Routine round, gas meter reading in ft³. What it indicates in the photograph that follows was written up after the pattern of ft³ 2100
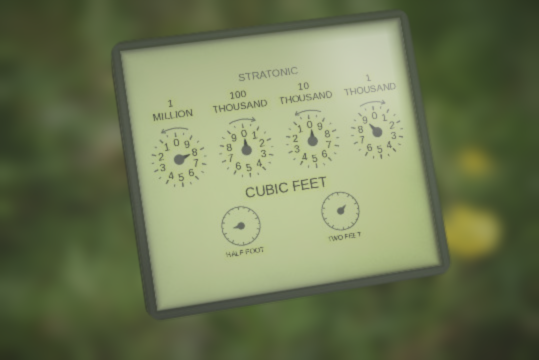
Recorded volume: ft³ 799900
